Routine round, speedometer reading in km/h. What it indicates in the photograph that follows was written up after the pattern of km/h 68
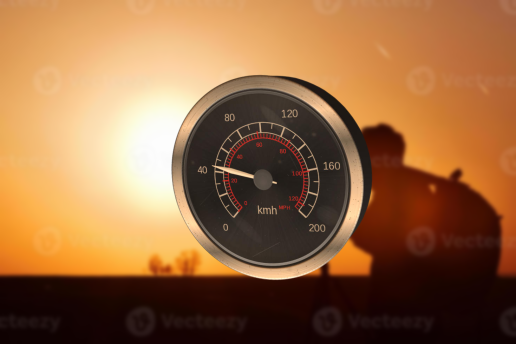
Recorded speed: km/h 45
